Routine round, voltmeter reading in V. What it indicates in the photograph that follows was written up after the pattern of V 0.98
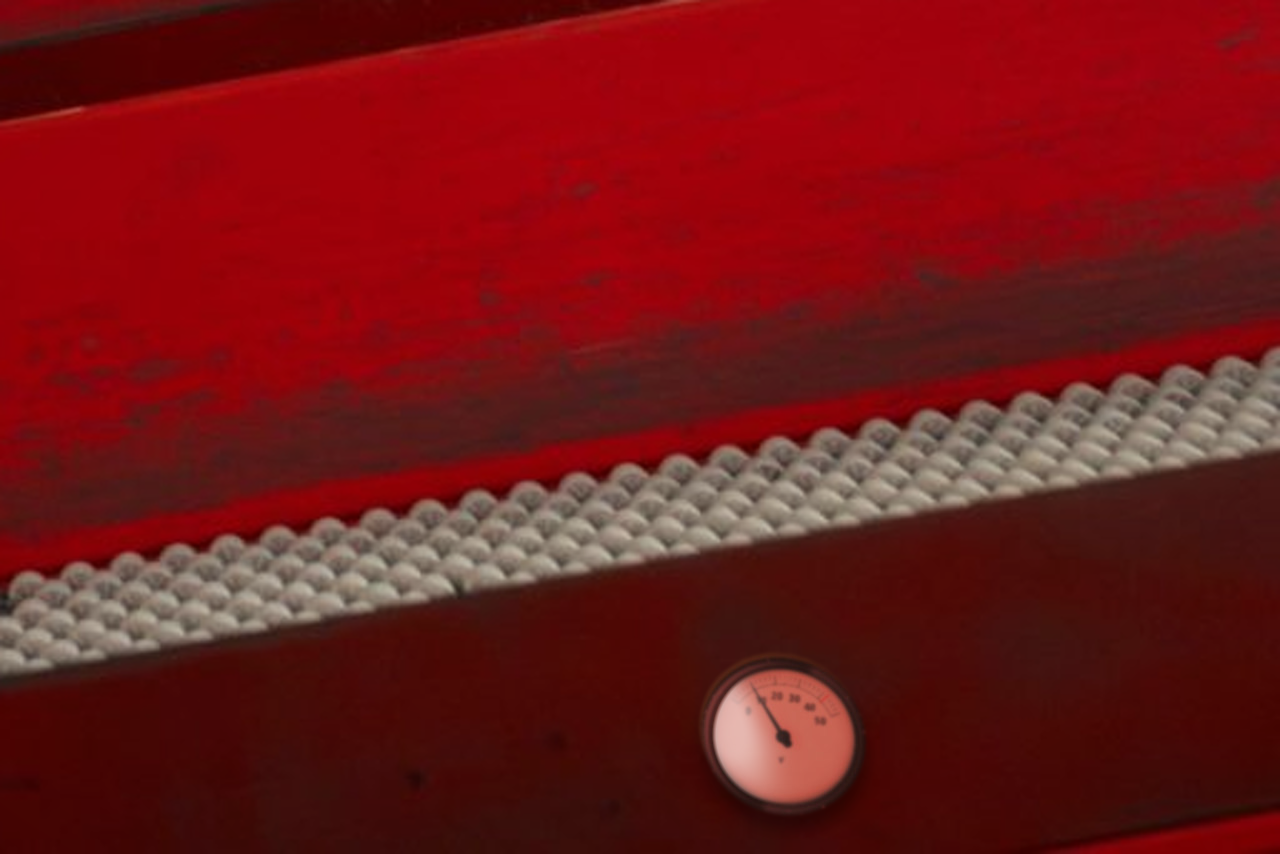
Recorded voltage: V 10
